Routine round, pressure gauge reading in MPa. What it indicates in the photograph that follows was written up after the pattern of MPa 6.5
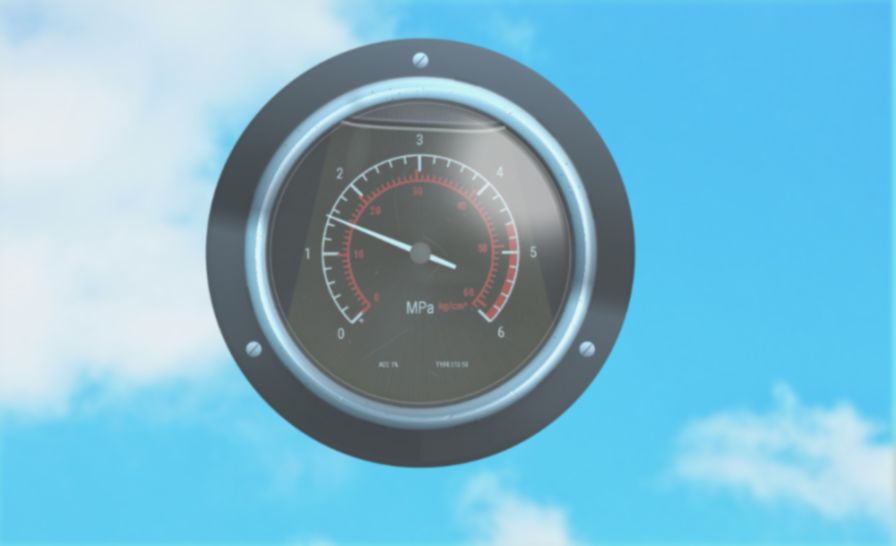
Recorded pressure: MPa 1.5
